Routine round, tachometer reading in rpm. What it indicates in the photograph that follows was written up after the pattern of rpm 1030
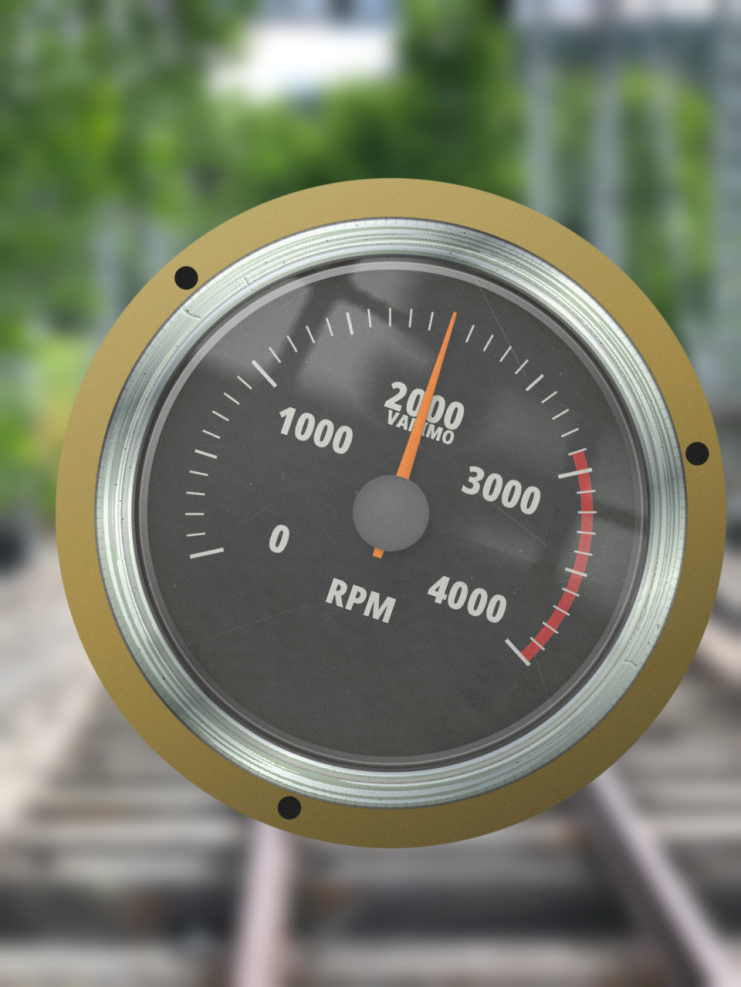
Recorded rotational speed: rpm 2000
